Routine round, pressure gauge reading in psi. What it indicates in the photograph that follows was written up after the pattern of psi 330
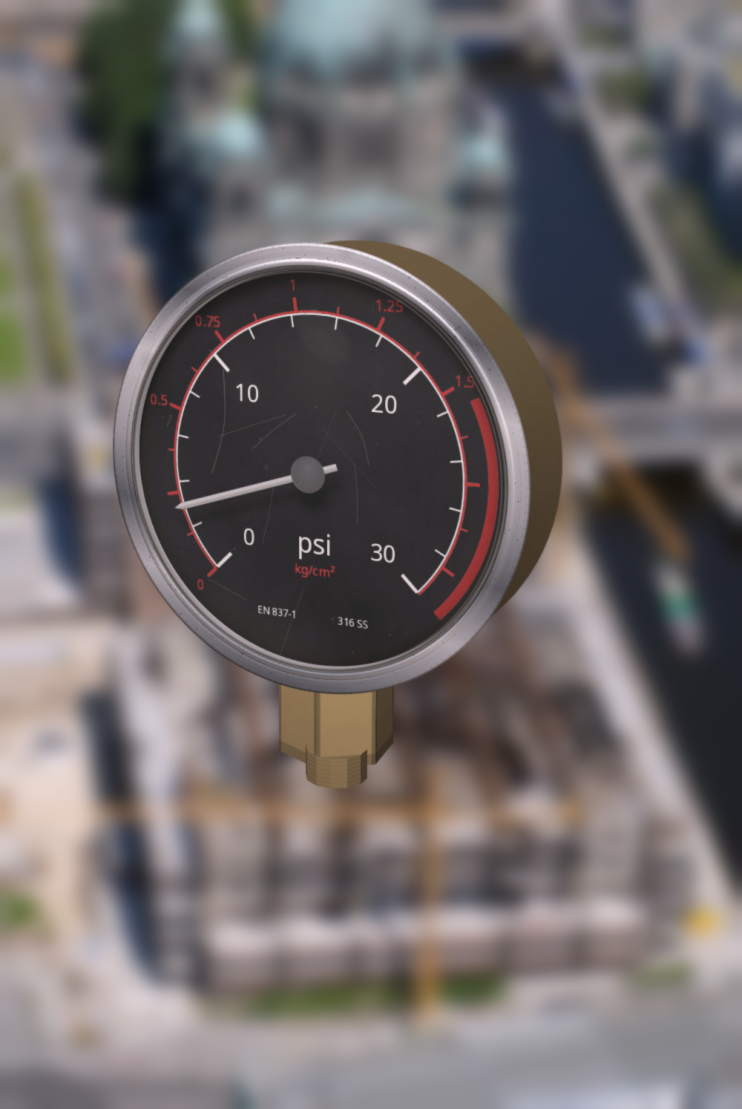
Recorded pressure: psi 3
